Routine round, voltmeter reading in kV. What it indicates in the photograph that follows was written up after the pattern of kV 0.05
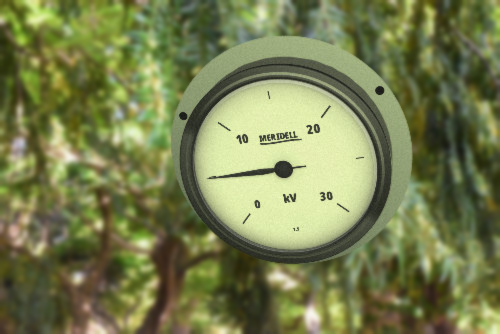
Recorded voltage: kV 5
